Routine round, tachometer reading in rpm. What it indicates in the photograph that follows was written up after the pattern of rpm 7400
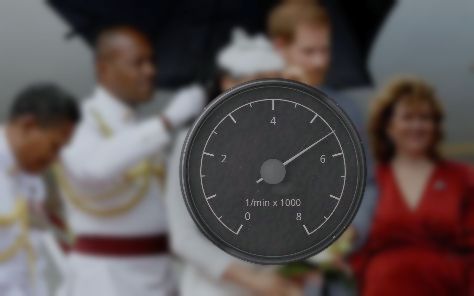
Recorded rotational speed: rpm 5500
